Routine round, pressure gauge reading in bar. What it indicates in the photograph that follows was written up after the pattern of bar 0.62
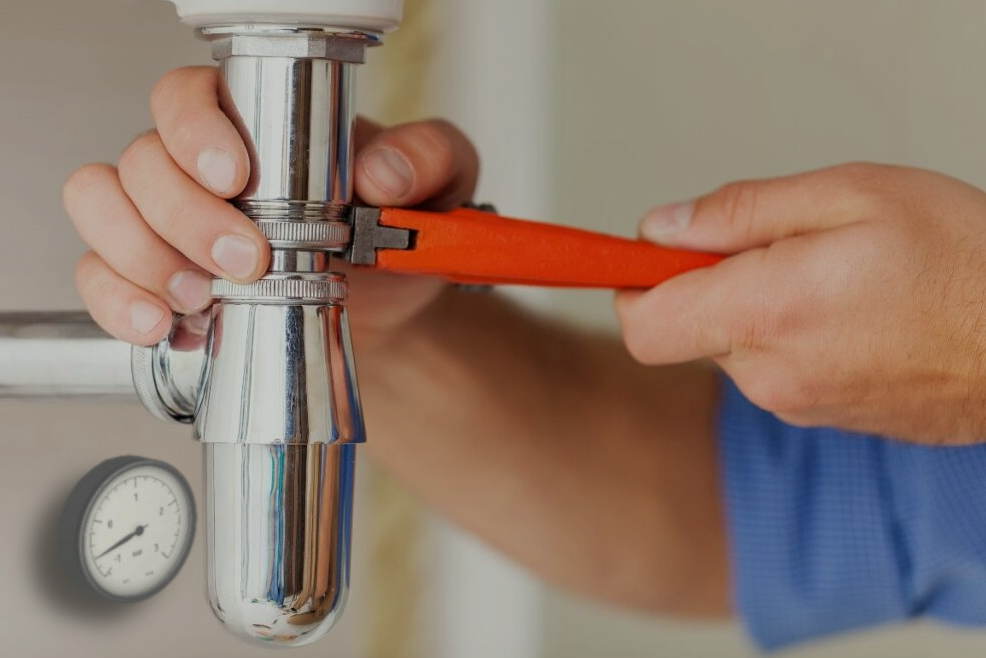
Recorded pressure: bar -0.6
